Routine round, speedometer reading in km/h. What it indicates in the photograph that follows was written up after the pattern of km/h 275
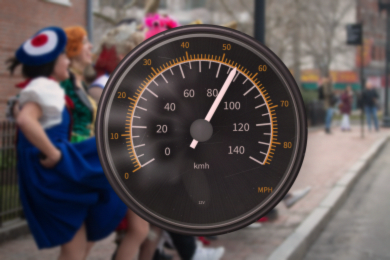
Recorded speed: km/h 87.5
